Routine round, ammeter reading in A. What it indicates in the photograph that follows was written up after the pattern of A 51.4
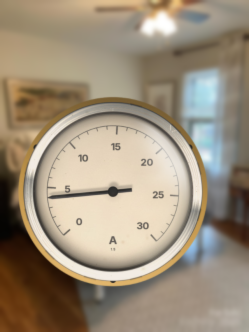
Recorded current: A 4
